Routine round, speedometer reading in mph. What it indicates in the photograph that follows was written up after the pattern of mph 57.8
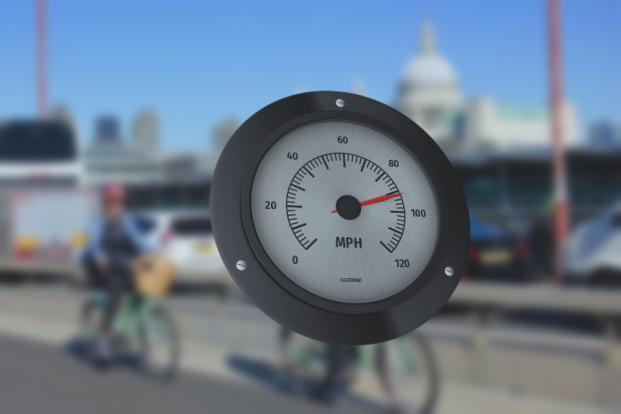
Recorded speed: mph 92
